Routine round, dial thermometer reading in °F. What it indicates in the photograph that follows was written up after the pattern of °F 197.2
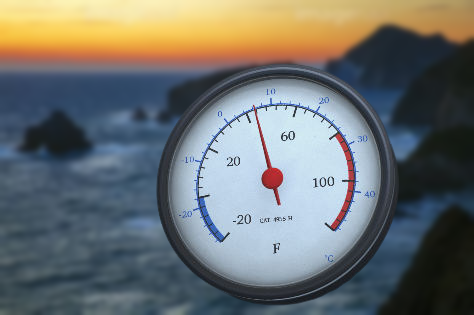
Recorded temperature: °F 44
